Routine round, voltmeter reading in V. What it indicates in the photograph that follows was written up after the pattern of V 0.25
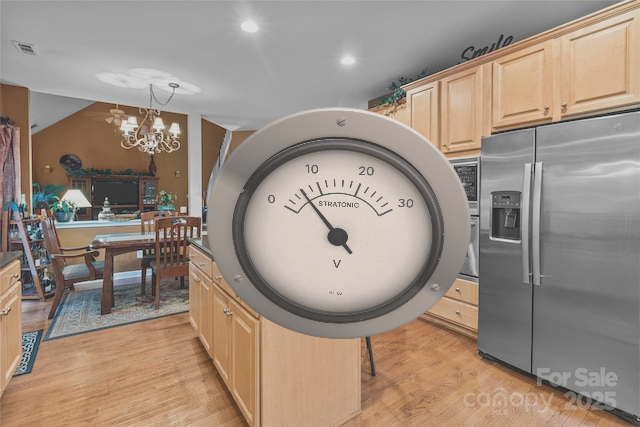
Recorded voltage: V 6
